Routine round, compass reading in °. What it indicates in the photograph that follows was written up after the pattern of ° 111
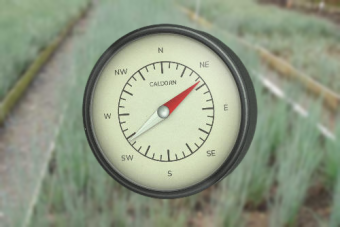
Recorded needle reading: ° 55
